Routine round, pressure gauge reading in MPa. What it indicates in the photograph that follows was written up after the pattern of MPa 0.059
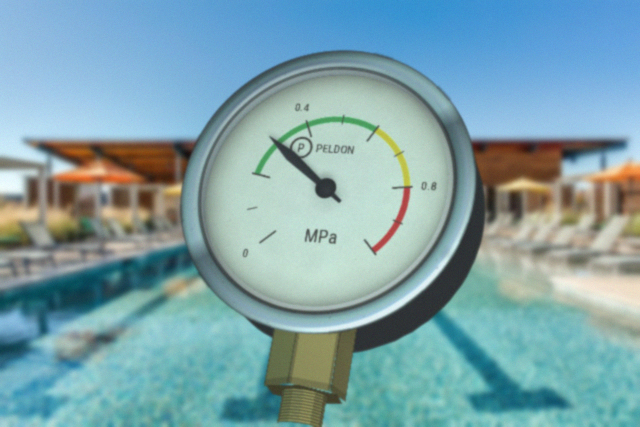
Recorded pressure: MPa 0.3
